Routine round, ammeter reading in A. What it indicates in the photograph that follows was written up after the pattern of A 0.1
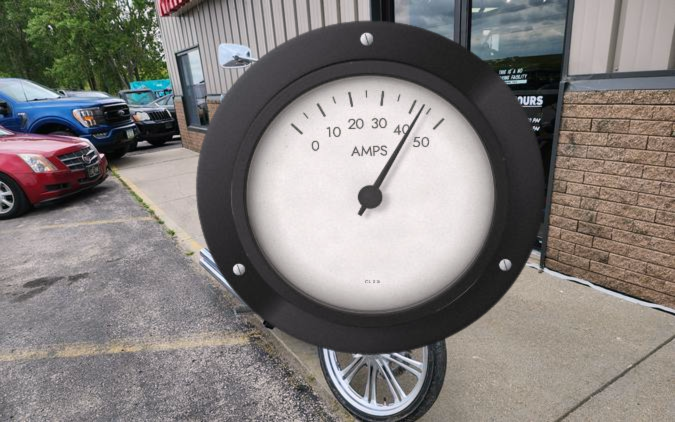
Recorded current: A 42.5
